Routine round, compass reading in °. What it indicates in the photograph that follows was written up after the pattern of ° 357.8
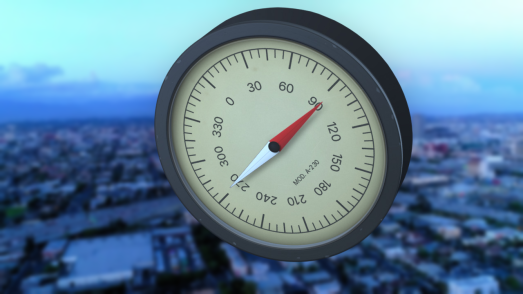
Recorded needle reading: ° 92.5
